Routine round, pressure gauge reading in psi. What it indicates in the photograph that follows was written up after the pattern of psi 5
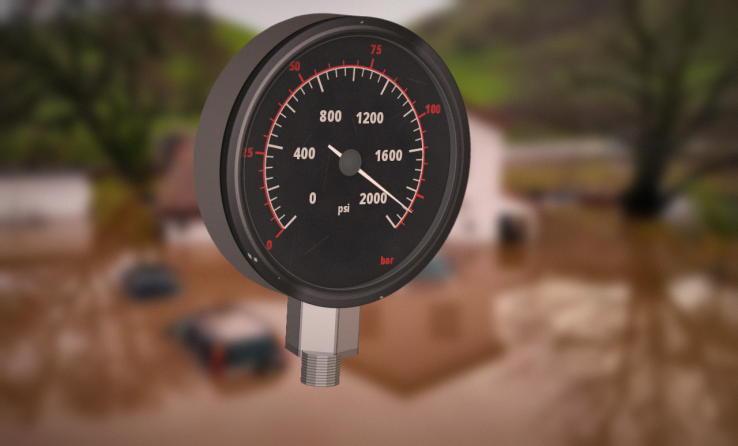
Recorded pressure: psi 1900
